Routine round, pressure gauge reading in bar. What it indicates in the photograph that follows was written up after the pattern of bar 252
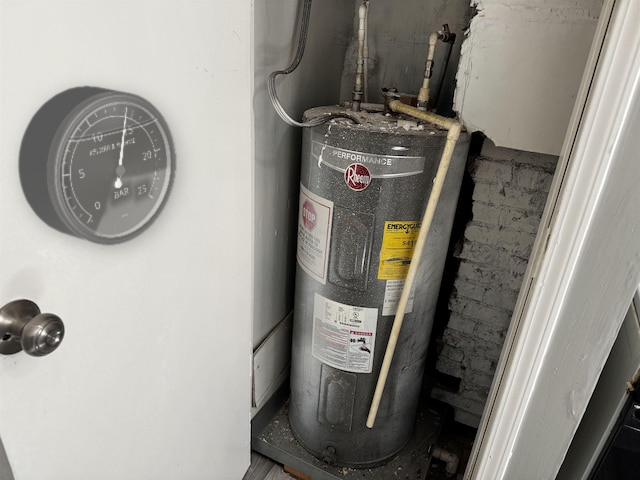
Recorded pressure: bar 14
